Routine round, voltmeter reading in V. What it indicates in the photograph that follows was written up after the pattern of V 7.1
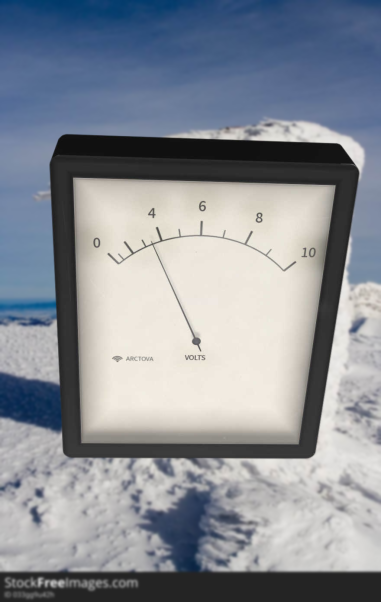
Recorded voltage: V 3.5
